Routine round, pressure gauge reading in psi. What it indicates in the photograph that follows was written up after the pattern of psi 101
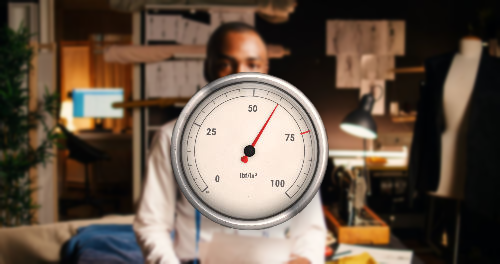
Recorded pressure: psi 60
